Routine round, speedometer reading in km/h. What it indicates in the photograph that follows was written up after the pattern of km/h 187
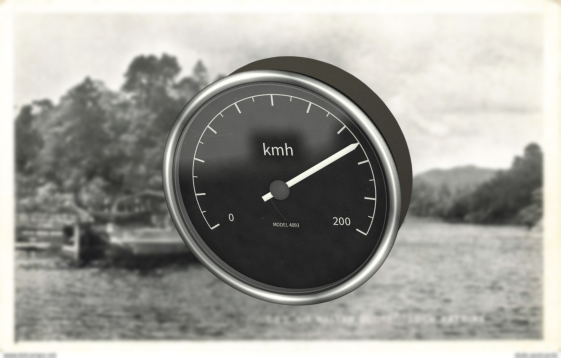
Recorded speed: km/h 150
